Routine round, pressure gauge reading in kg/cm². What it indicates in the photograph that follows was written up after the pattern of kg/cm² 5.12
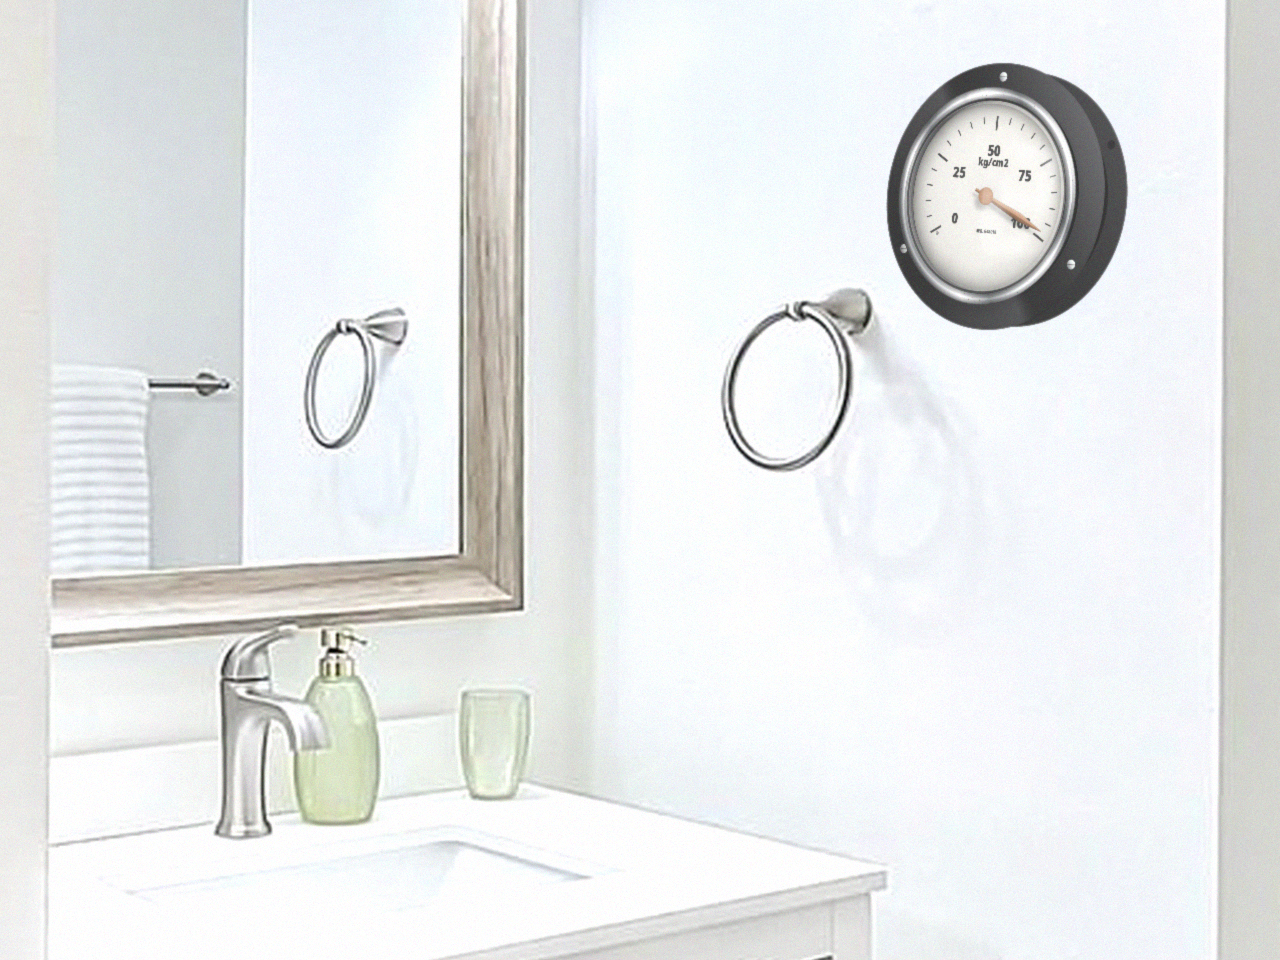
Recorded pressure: kg/cm² 97.5
